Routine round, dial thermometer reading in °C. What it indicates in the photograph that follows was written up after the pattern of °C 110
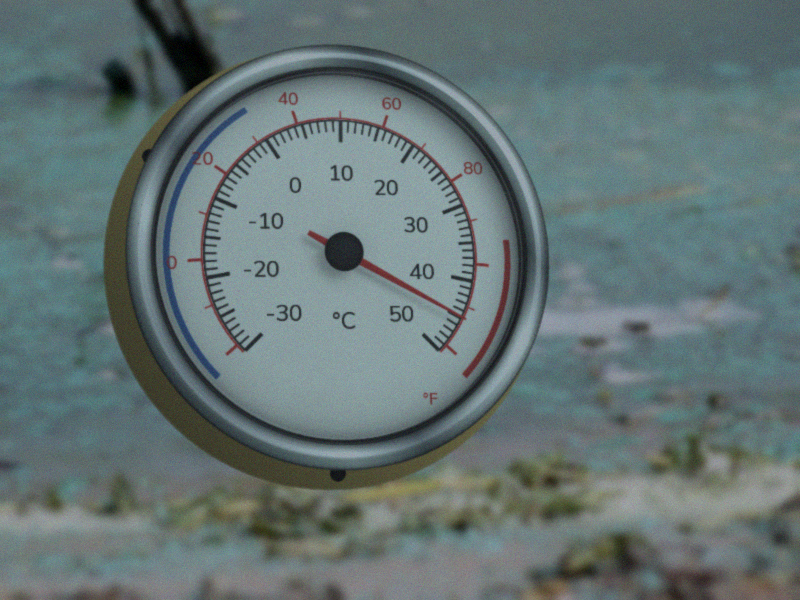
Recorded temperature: °C 45
